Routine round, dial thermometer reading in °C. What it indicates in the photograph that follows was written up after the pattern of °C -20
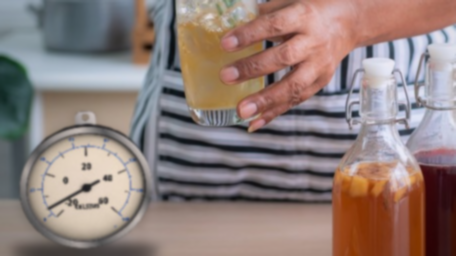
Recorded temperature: °C -15
